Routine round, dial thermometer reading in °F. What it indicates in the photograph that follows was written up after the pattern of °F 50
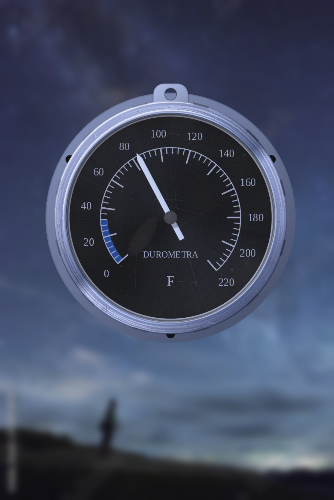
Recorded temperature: °F 84
